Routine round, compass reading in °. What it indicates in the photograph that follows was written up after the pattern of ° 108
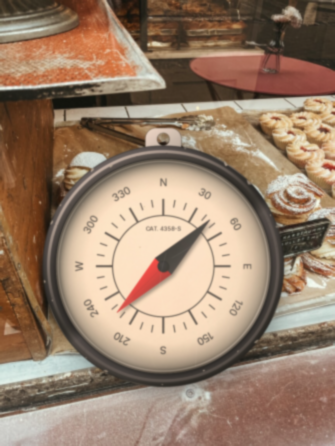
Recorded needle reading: ° 225
